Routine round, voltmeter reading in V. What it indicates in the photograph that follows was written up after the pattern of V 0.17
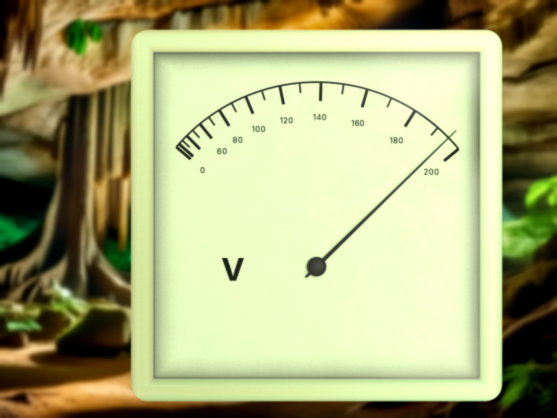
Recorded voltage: V 195
